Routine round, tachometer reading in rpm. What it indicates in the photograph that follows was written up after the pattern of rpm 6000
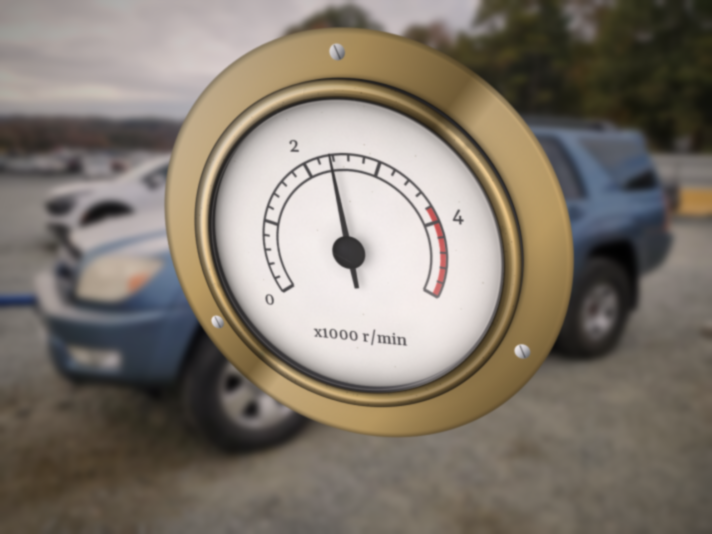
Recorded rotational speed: rpm 2400
